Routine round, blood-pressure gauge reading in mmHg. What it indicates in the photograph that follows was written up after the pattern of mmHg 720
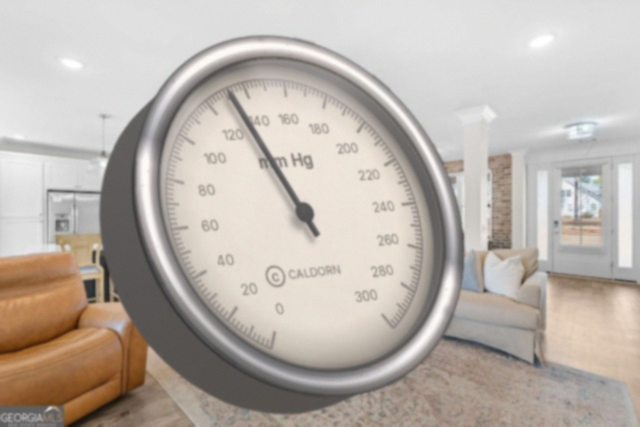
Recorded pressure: mmHg 130
